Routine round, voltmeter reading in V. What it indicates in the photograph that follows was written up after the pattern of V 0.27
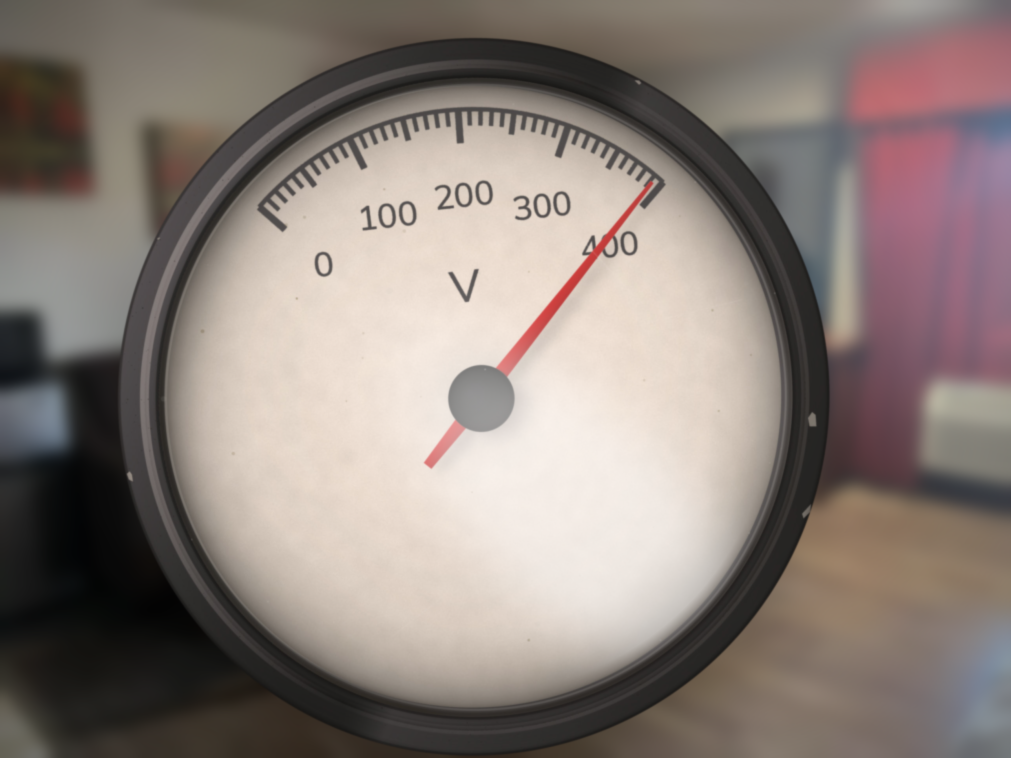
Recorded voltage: V 390
